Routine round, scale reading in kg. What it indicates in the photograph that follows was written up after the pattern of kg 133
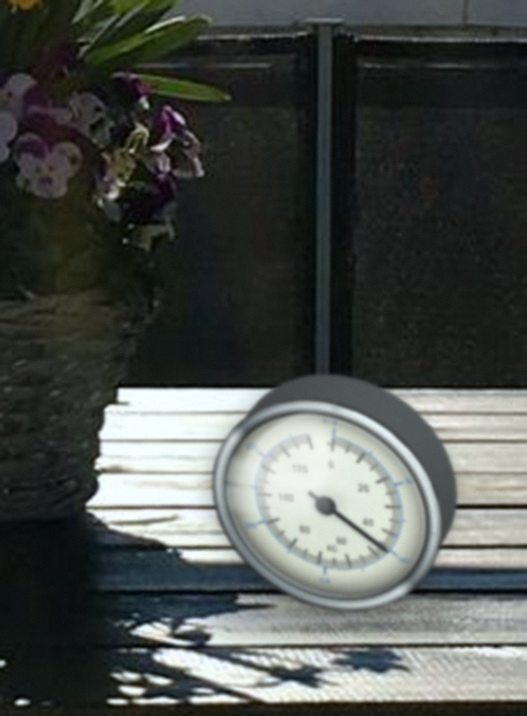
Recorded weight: kg 45
